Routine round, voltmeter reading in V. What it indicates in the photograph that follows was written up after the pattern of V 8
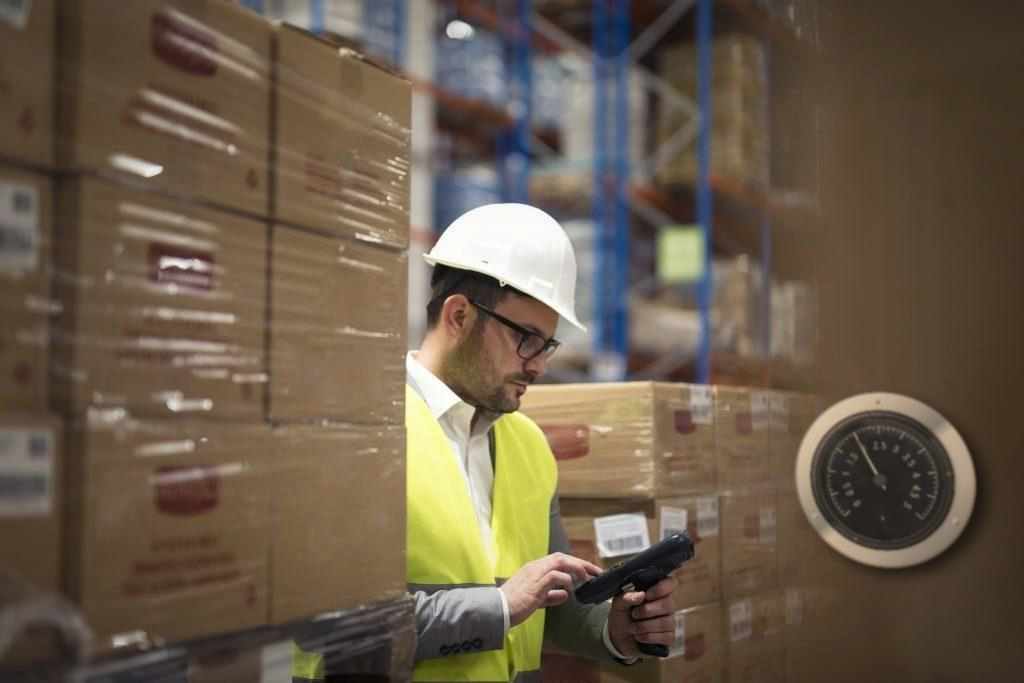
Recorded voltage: V 2
